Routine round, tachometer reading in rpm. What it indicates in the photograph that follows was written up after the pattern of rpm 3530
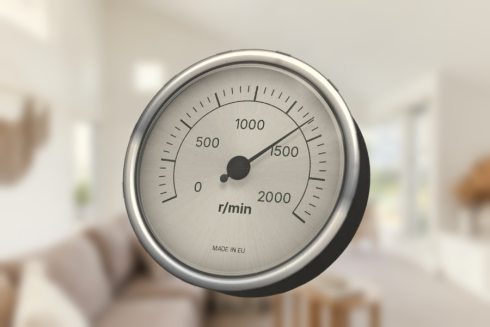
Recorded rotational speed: rpm 1400
